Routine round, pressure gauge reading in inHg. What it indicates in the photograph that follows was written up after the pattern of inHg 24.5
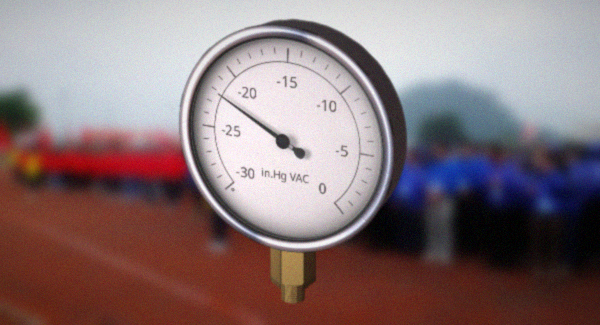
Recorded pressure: inHg -22
